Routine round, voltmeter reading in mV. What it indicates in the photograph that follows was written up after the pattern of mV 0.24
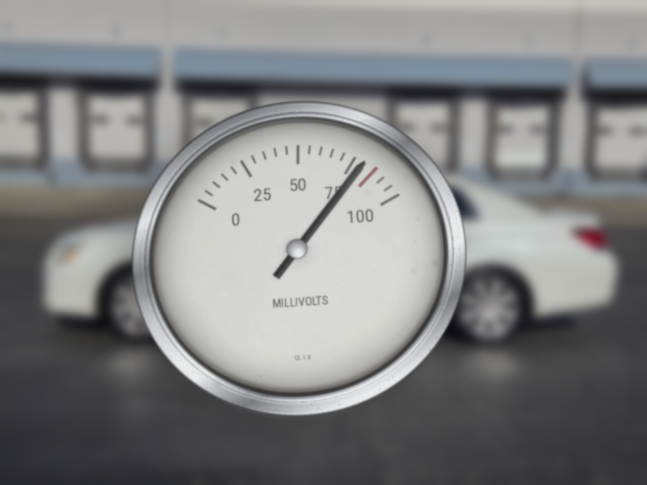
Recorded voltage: mV 80
